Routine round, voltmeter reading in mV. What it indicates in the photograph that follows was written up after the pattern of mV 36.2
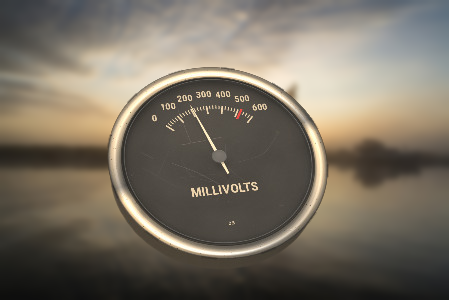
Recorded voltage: mV 200
